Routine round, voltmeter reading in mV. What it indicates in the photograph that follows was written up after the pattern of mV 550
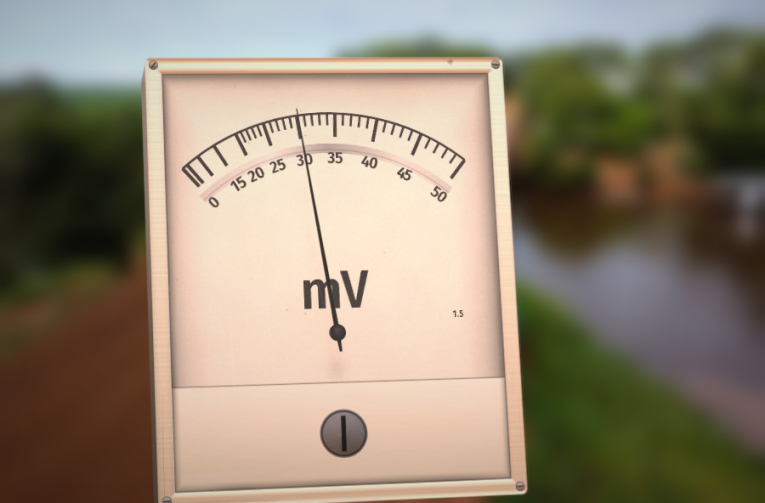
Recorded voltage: mV 30
